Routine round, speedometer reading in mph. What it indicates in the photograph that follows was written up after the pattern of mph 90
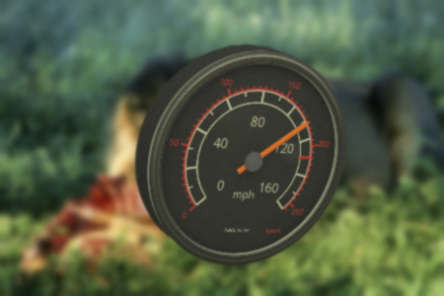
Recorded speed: mph 110
